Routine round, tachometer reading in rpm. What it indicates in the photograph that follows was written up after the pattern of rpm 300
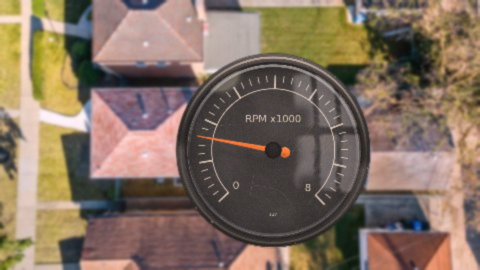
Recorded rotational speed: rpm 1600
